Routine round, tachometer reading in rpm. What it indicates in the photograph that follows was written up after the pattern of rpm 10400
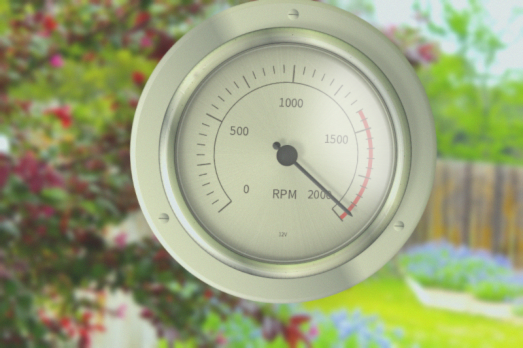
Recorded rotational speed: rpm 1950
